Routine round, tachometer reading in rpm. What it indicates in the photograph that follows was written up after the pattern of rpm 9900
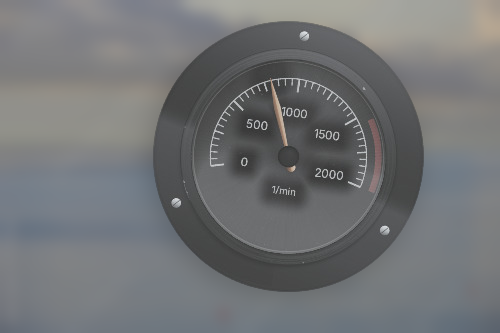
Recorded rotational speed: rpm 800
